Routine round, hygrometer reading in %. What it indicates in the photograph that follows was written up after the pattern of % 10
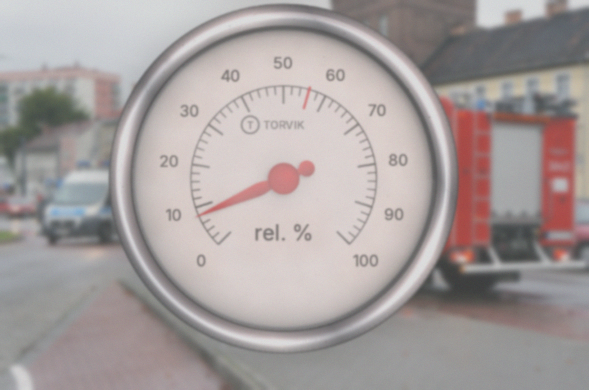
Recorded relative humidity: % 8
